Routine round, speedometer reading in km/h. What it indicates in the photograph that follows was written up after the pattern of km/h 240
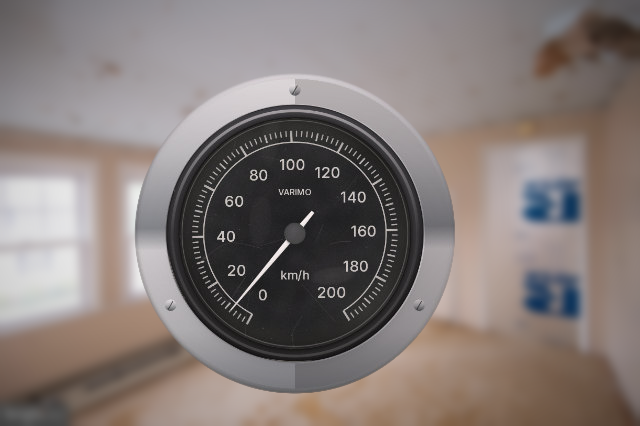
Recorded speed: km/h 8
